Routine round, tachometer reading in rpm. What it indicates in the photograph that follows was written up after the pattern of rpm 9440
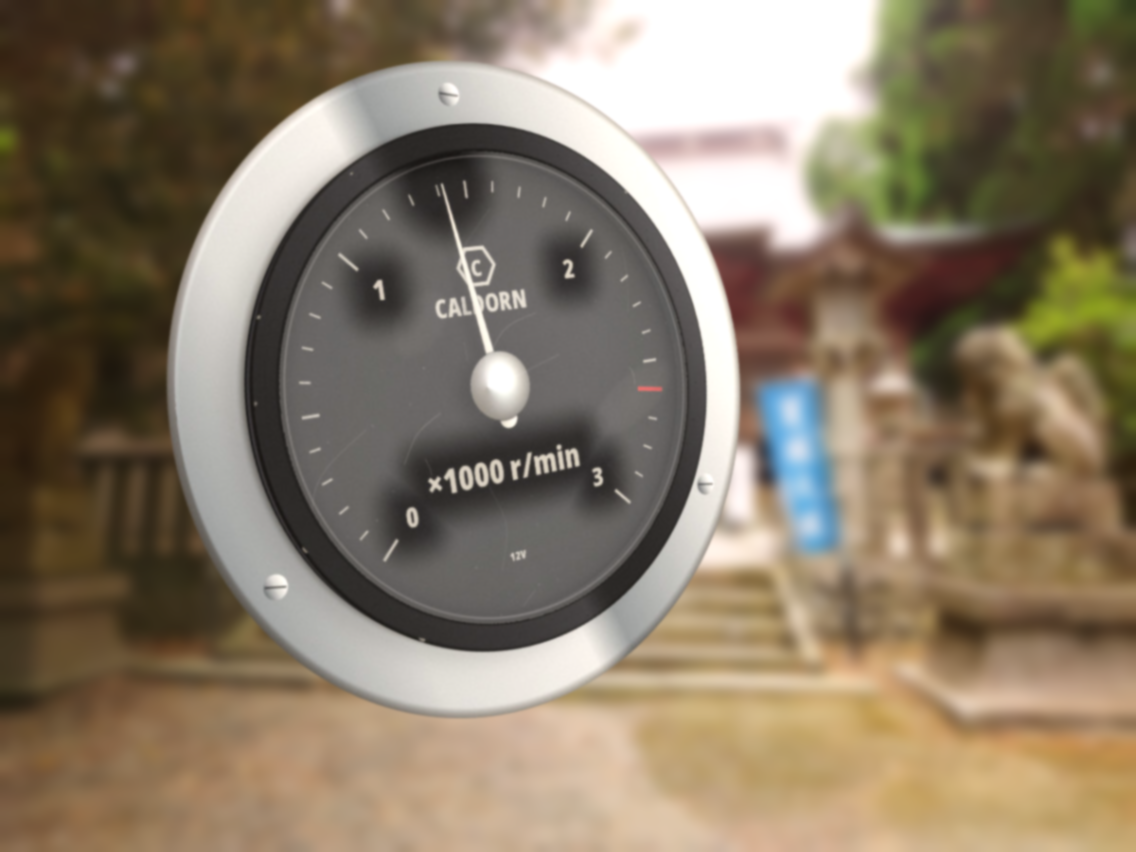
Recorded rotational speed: rpm 1400
